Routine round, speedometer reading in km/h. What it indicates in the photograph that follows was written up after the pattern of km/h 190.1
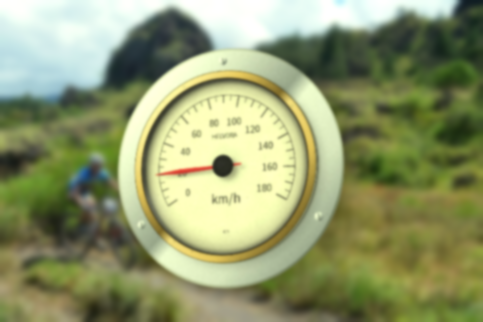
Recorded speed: km/h 20
